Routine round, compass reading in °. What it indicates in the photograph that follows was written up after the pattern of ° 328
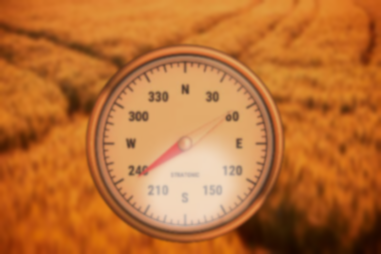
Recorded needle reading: ° 235
